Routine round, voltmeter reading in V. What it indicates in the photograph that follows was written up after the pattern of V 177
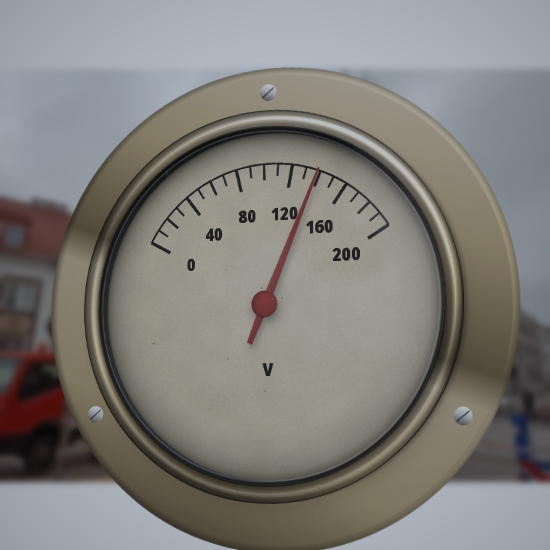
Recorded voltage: V 140
